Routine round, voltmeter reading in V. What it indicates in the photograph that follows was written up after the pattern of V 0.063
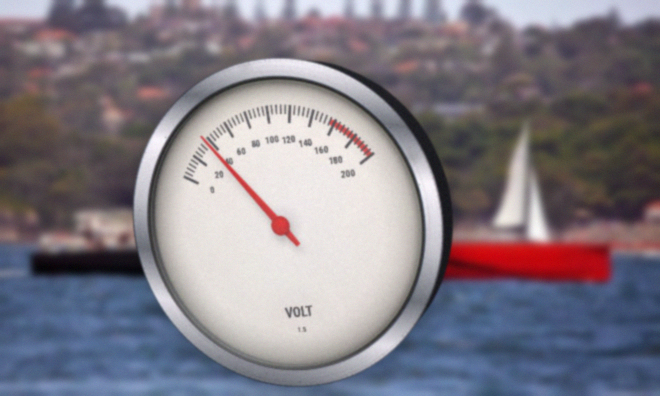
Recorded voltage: V 40
